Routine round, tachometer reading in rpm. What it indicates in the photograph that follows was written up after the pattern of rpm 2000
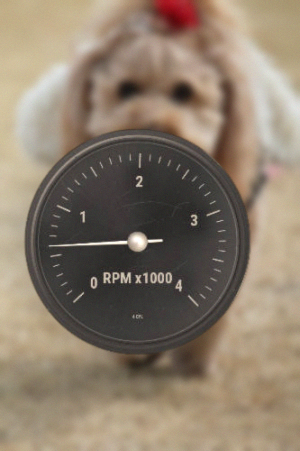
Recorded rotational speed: rpm 600
